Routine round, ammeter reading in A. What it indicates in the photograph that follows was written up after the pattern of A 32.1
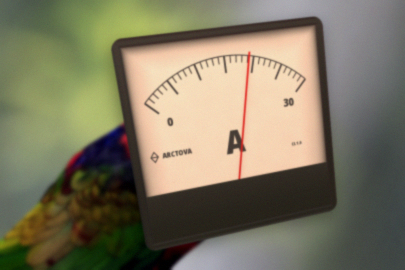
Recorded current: A 19
